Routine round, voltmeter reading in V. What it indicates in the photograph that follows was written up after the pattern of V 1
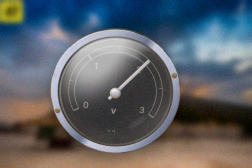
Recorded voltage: V 2
